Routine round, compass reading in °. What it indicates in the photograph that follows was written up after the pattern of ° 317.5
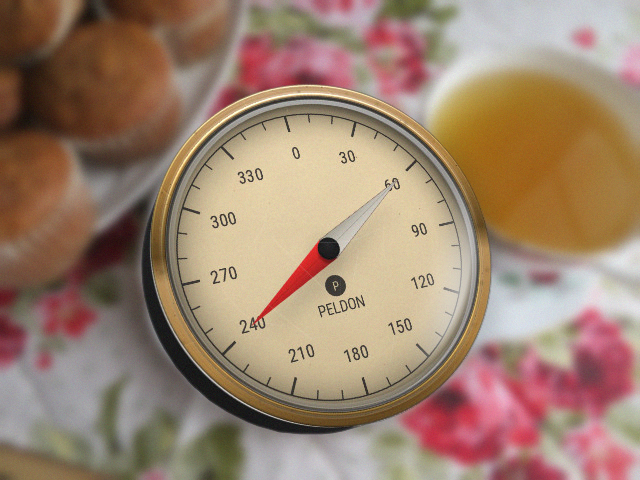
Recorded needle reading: ° 240
